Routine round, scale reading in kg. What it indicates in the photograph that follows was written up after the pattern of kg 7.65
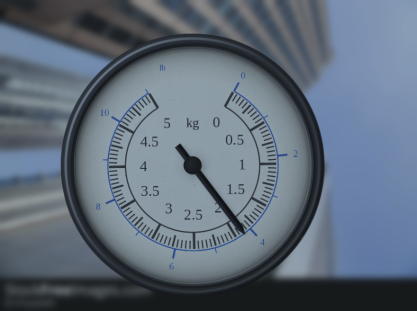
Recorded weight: kg 1.9
